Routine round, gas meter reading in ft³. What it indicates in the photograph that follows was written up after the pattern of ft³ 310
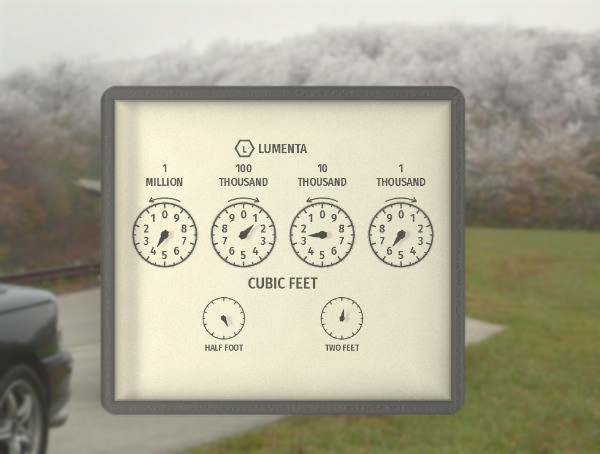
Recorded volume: ft³ 412600
